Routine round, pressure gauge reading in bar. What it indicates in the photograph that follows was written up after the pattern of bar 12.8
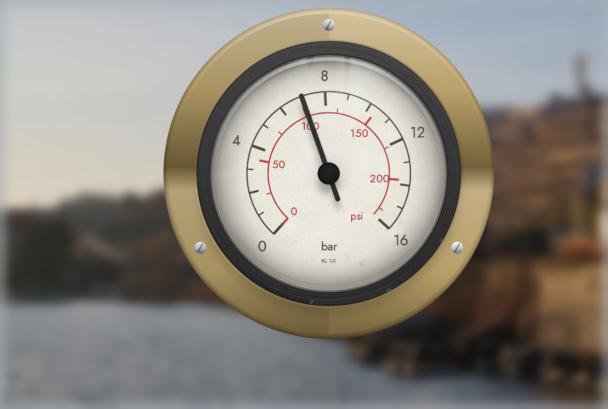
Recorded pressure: bar 7
